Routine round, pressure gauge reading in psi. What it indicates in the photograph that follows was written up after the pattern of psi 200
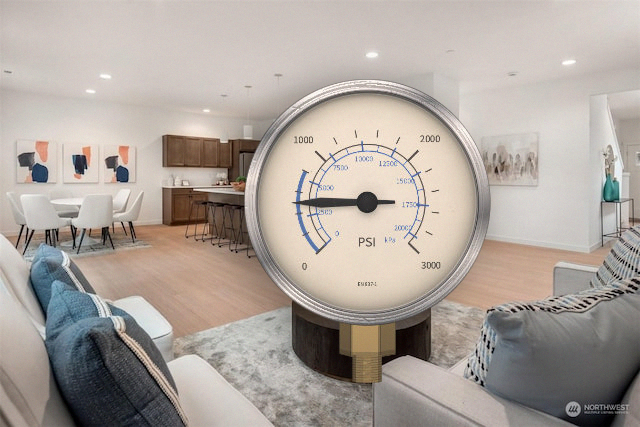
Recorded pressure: psi 500
